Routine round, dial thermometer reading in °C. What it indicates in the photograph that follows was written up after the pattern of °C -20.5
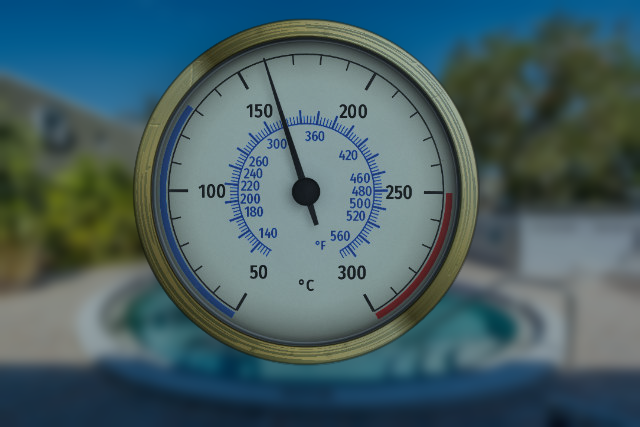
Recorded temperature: °C 160
